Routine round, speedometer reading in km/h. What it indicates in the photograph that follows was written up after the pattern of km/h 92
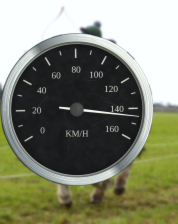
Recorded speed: km/h 145
